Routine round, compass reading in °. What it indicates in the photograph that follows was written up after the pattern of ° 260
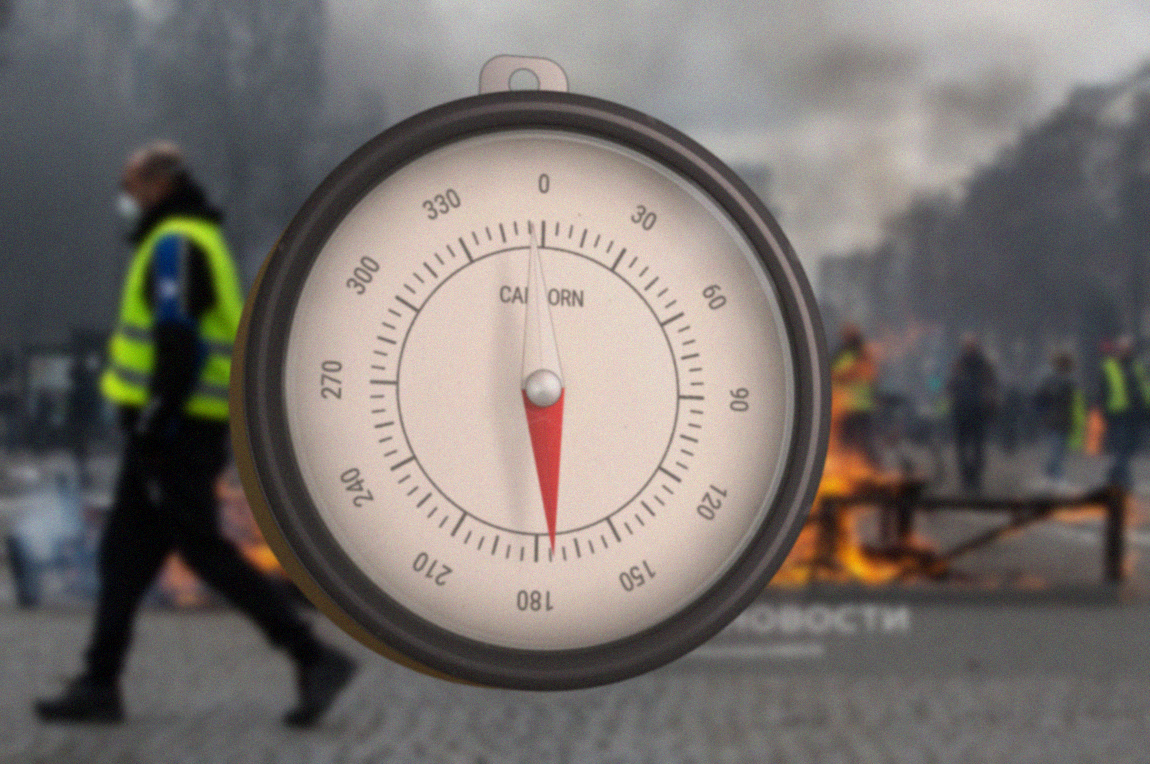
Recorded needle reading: ° 175
